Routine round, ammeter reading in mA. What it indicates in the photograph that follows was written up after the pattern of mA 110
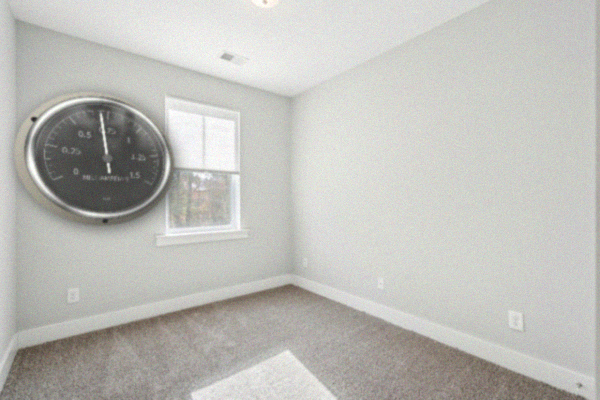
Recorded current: mA 0.7
